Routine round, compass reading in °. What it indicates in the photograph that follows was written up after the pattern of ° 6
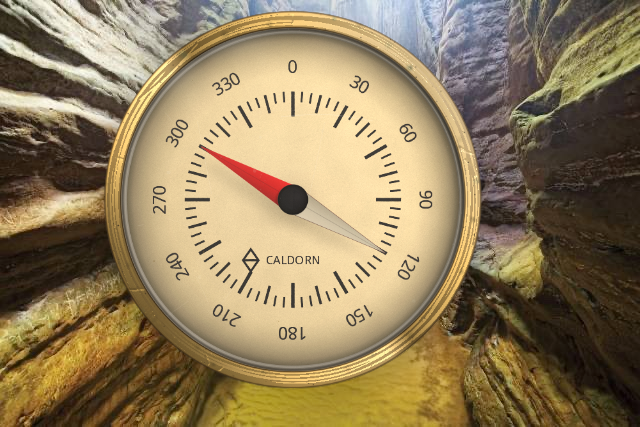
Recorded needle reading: ° 300
